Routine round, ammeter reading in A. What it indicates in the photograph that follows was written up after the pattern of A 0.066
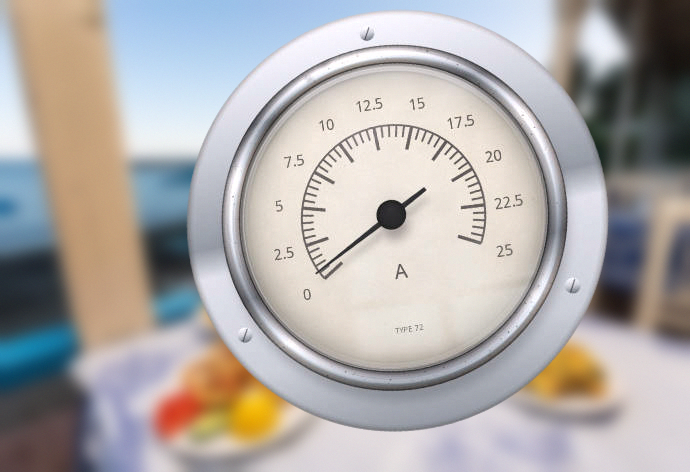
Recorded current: A 0.5
